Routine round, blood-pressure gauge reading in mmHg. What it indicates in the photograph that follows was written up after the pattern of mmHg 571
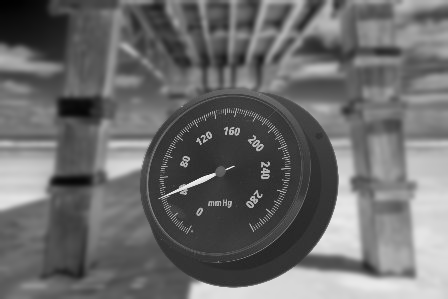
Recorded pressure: mmHg 40
